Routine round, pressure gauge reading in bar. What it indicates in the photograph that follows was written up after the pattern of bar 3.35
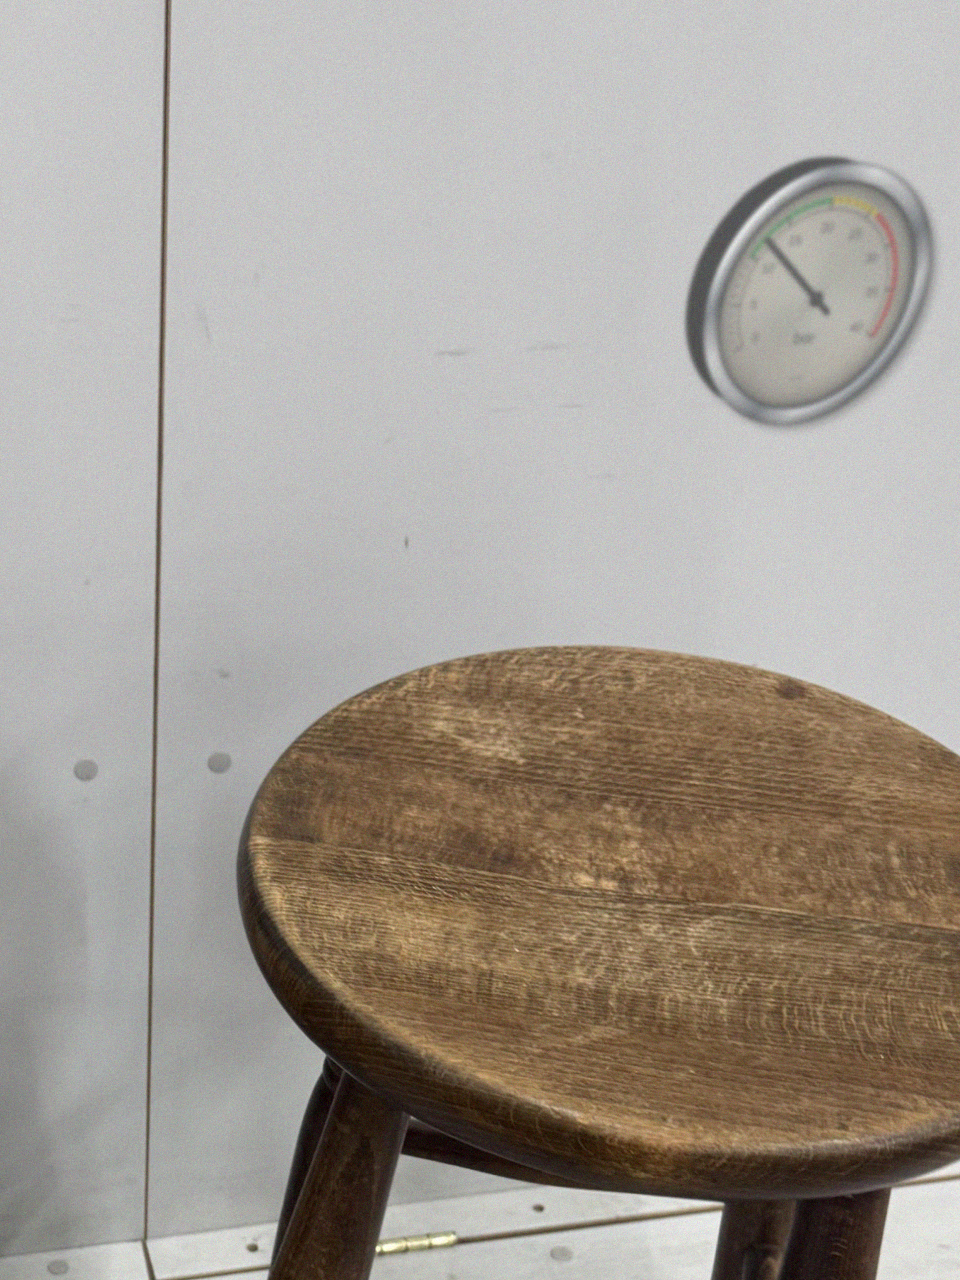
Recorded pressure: bar 12
